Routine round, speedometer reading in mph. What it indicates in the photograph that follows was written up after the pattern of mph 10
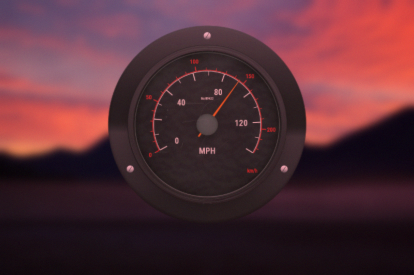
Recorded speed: mph 90
